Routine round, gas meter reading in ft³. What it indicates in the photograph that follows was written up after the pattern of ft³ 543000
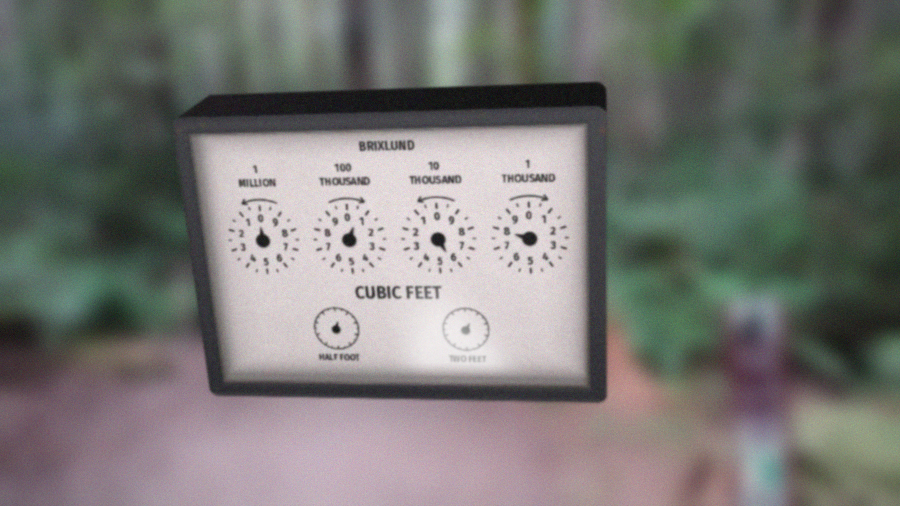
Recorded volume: ft³ 5800
